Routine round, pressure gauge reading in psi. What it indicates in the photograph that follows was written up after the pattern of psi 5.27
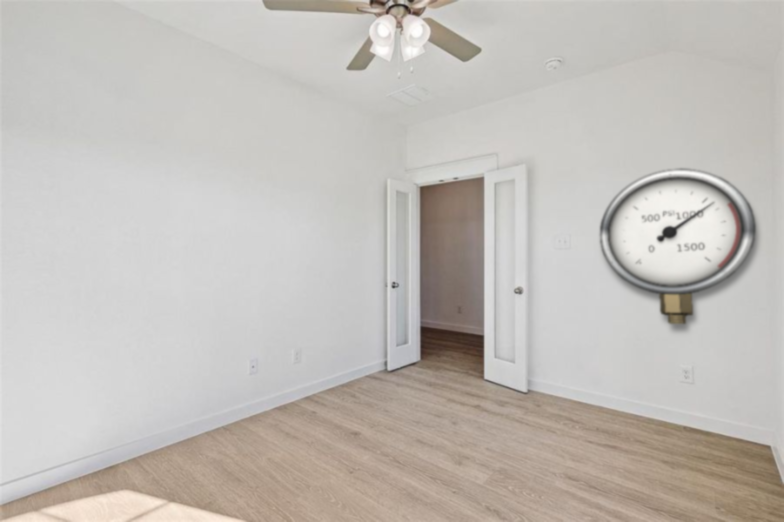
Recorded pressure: psi 1050
